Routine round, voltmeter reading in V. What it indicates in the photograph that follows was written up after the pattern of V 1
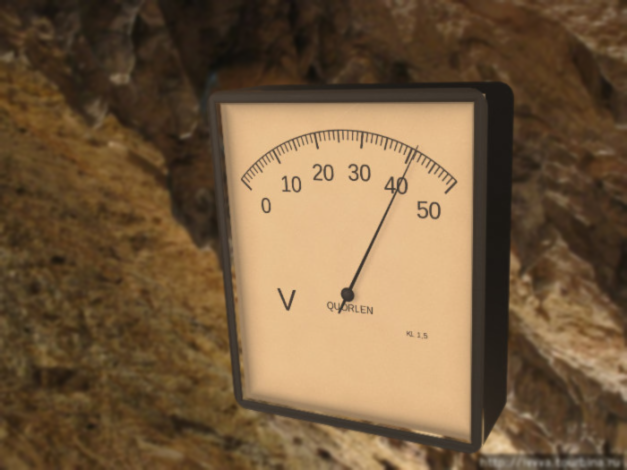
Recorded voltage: V 41
